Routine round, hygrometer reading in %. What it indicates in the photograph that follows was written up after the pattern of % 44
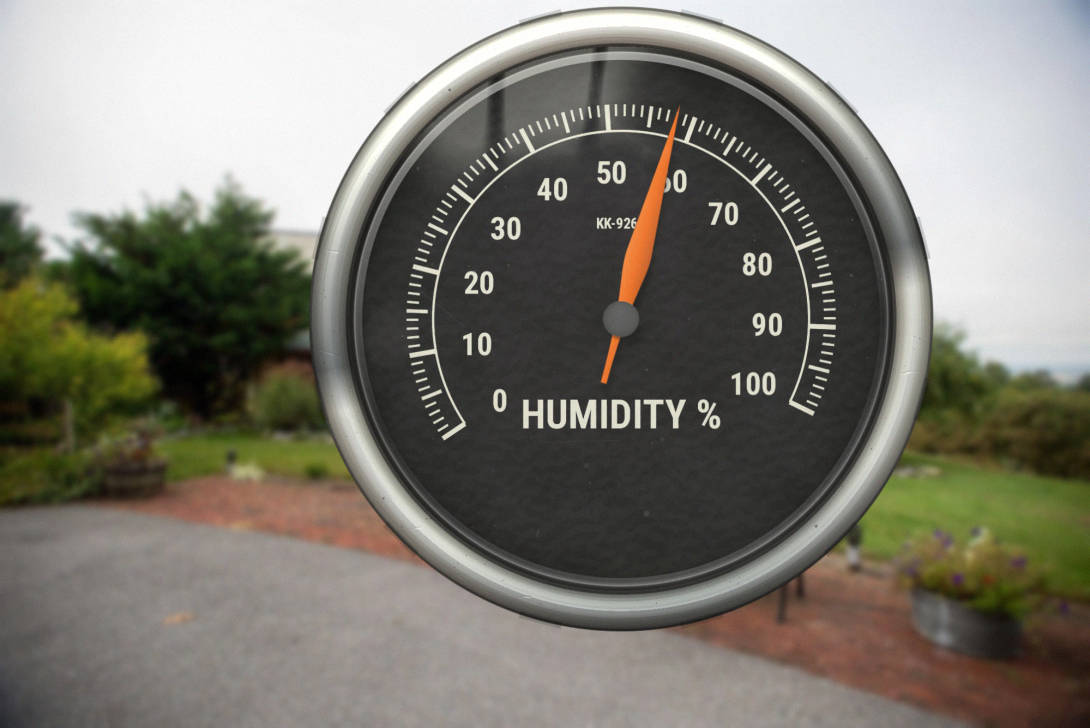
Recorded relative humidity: % 58
